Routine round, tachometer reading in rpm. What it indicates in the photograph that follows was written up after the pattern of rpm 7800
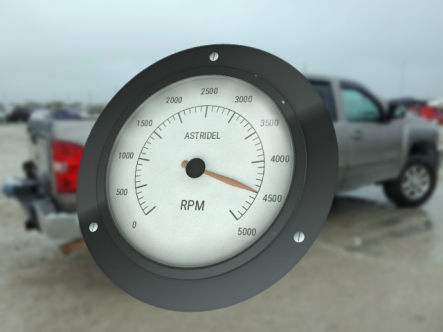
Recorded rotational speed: rpm 4500
